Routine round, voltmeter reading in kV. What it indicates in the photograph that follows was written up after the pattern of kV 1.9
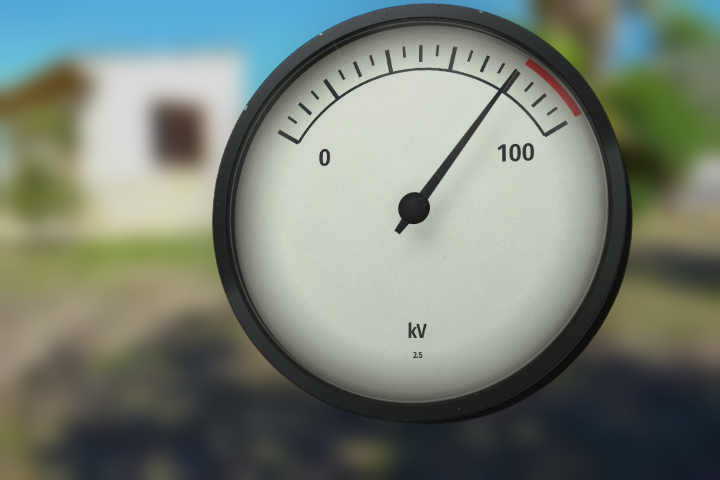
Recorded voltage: kV 80
